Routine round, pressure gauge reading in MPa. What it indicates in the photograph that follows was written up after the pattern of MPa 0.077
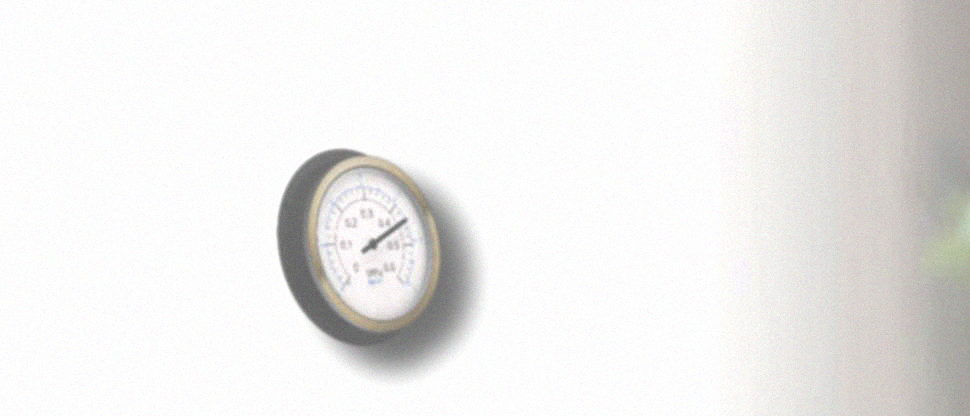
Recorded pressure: MPa 0.44
